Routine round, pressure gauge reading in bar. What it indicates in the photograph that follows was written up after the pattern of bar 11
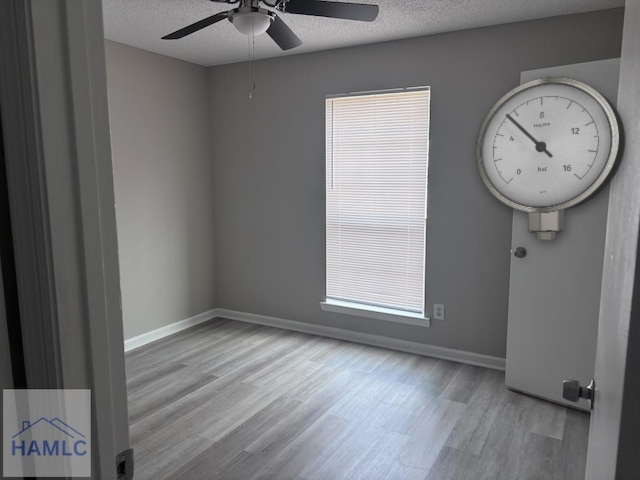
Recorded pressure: bar 5.5
